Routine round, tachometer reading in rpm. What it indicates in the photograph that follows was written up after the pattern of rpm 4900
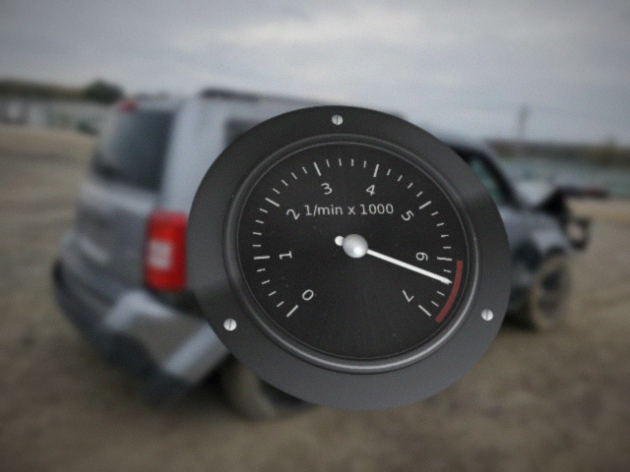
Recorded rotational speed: rpm 6400
